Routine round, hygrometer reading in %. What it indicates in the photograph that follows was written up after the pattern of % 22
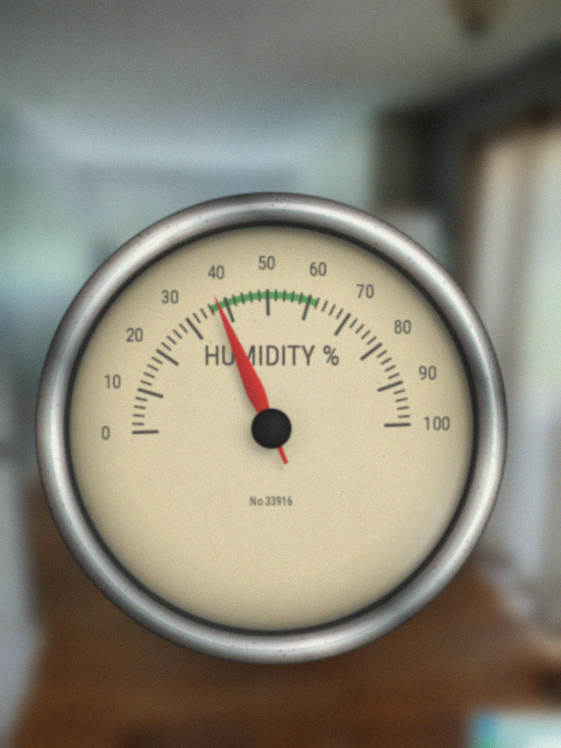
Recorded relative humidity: % 38
